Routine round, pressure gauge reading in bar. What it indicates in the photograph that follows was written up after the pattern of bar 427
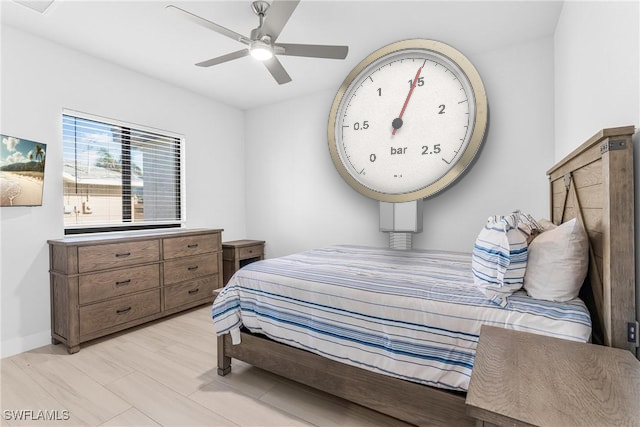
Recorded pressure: bar 1.5
